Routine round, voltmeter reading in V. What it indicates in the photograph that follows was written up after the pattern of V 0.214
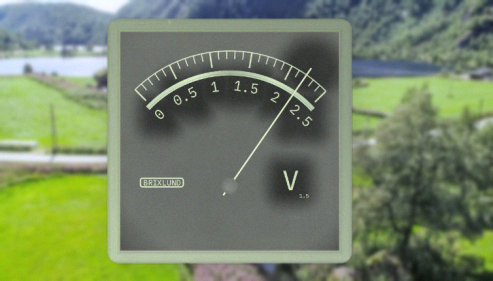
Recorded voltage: V 2.2
